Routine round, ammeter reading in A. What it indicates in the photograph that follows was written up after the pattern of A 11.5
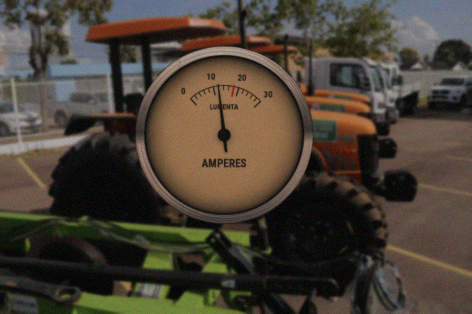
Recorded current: A 12
